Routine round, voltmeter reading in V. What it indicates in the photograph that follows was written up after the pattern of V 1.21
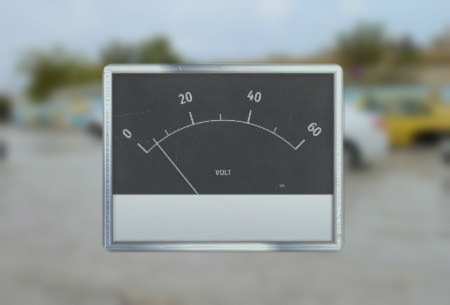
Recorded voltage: V 5
